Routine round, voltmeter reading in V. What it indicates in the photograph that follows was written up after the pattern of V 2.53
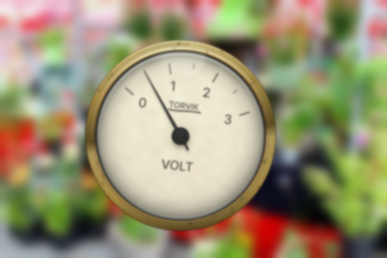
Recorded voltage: V 0.5
